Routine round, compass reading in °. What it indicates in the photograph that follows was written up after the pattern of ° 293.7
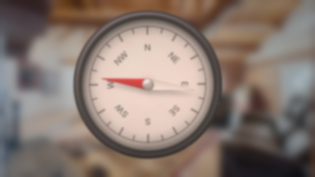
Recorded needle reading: ° 277.5
